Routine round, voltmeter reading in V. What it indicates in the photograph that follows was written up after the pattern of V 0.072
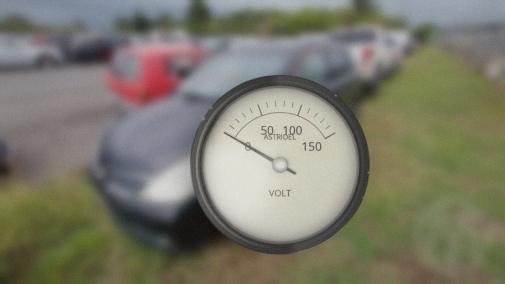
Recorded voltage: V 0
